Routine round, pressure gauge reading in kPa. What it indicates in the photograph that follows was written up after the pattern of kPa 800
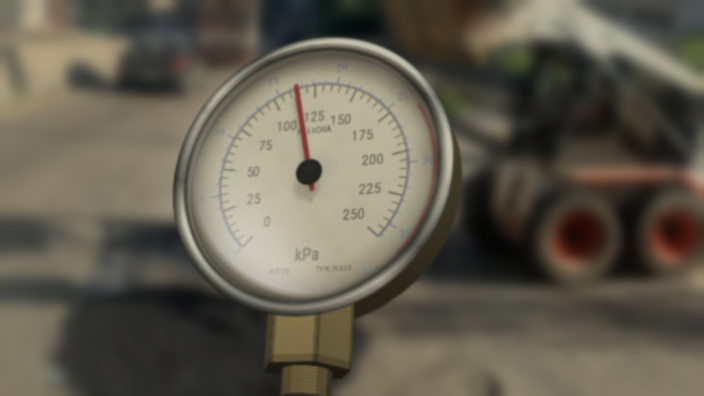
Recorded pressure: kPa 115
